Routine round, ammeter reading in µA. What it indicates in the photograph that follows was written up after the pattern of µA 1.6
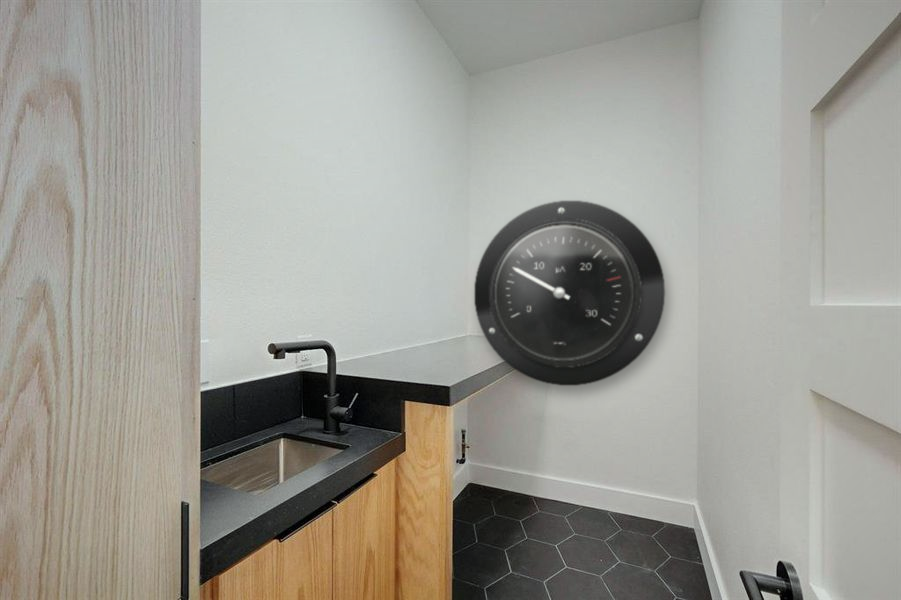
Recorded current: µA 7
